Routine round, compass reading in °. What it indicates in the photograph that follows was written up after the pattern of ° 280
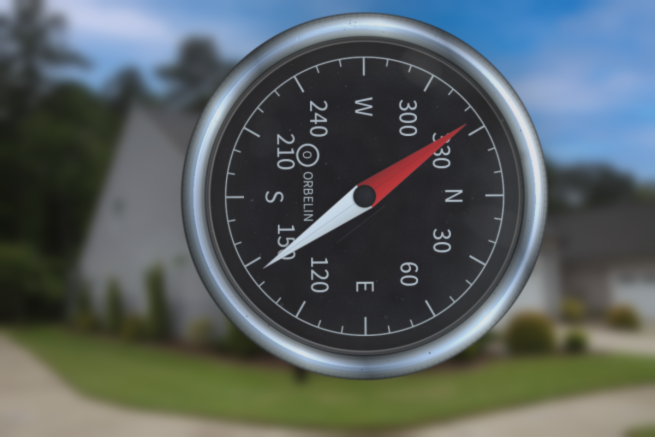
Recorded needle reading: ° 325
